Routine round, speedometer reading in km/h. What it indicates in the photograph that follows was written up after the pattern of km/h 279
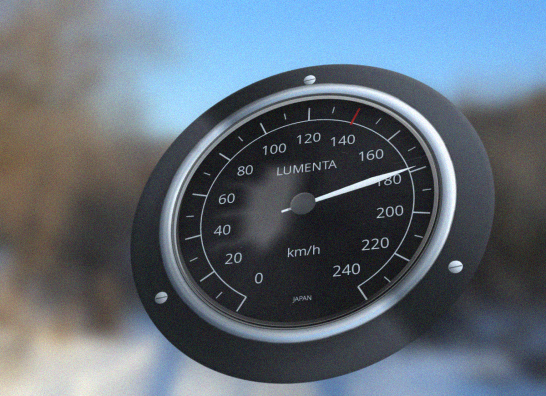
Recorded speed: km/h 180
